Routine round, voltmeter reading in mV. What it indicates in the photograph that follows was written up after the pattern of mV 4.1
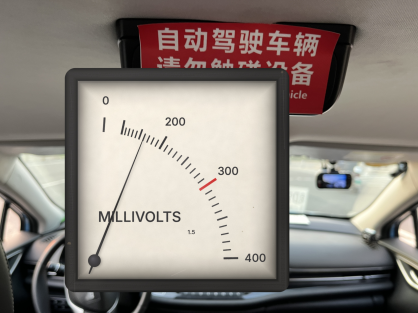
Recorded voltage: mV 160
